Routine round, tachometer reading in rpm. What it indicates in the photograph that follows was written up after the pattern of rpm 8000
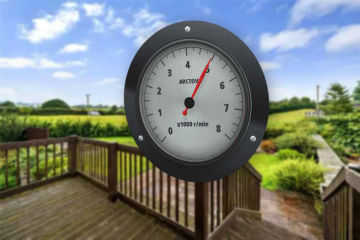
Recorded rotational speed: rpm 5000
